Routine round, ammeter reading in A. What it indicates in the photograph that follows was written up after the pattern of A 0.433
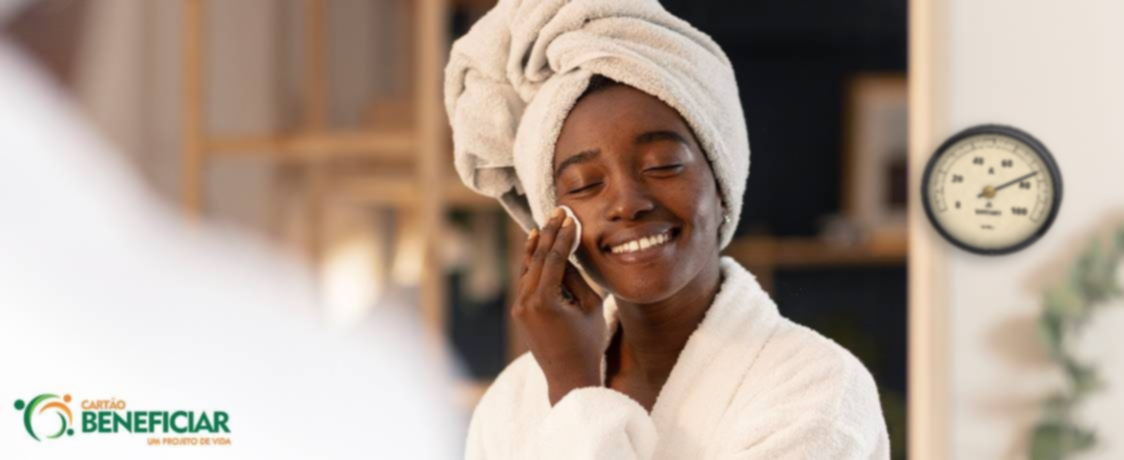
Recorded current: A 75
